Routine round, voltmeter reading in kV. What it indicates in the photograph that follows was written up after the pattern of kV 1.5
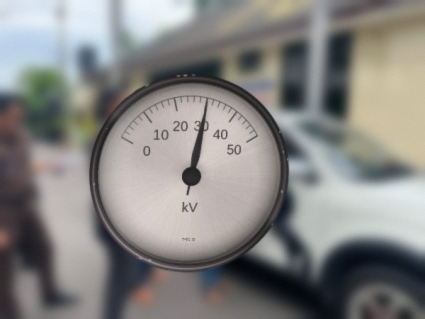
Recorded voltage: kV 30
